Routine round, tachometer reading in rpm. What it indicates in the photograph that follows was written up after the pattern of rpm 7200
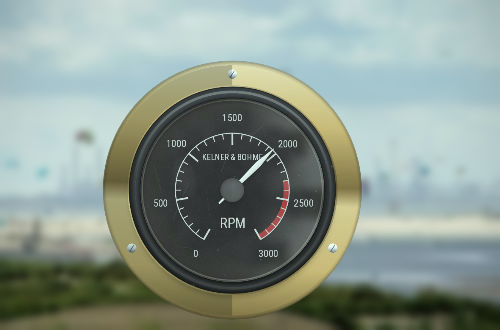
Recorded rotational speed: rpm 1950
